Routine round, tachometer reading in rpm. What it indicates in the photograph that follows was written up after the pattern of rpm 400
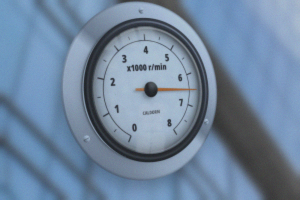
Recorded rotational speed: rpm 6500
